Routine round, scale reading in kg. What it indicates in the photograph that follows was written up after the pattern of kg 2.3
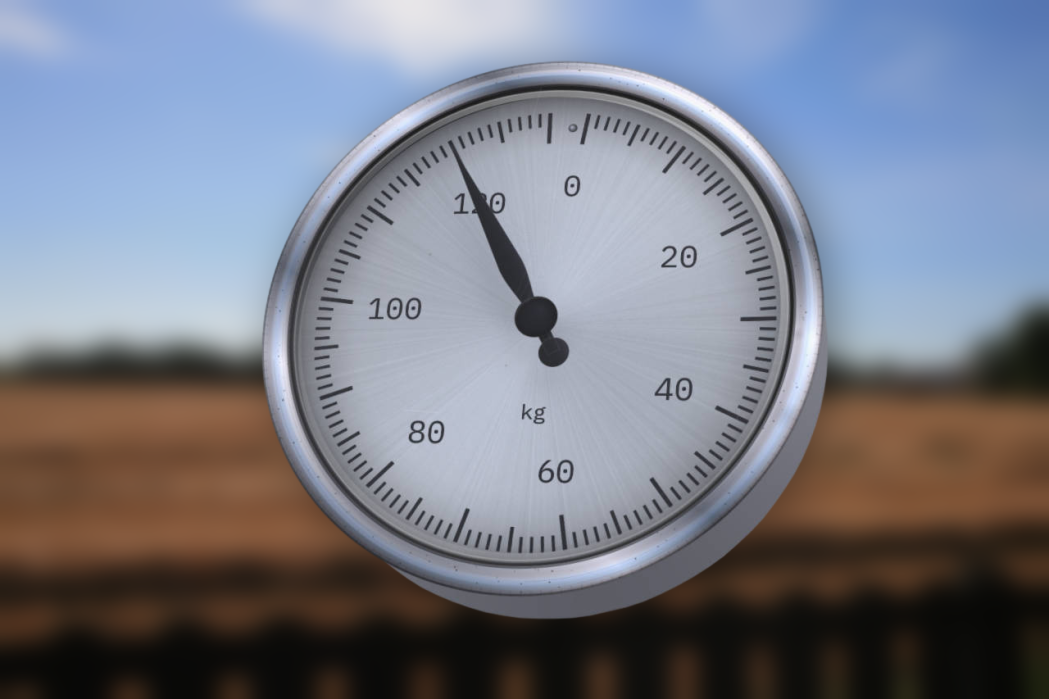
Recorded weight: kg 120
